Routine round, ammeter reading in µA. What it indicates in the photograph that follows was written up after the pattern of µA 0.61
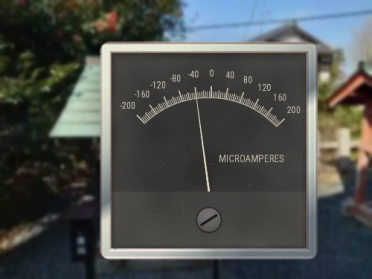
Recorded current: µA -40
